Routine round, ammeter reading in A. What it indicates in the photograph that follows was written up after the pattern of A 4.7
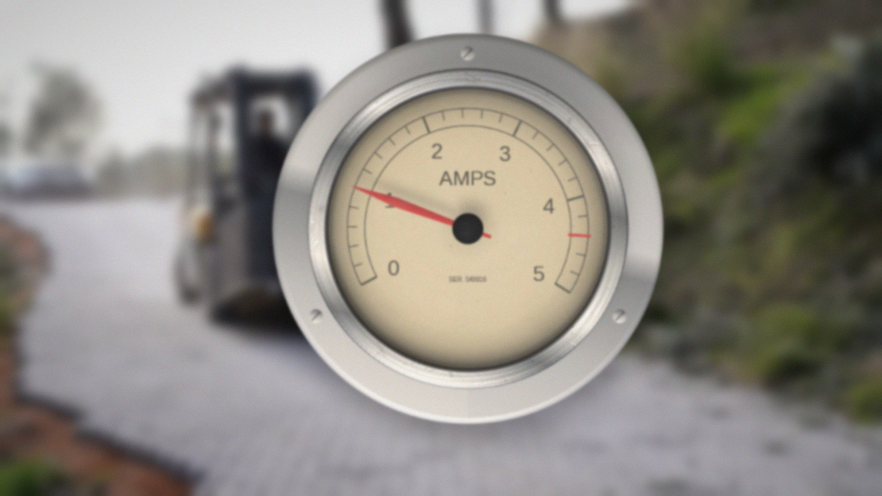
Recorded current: A 1
